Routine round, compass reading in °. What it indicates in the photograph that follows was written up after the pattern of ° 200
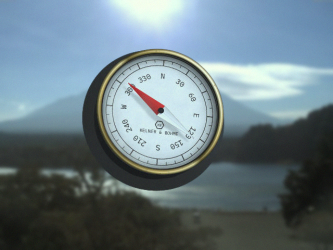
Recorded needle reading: ° 305
